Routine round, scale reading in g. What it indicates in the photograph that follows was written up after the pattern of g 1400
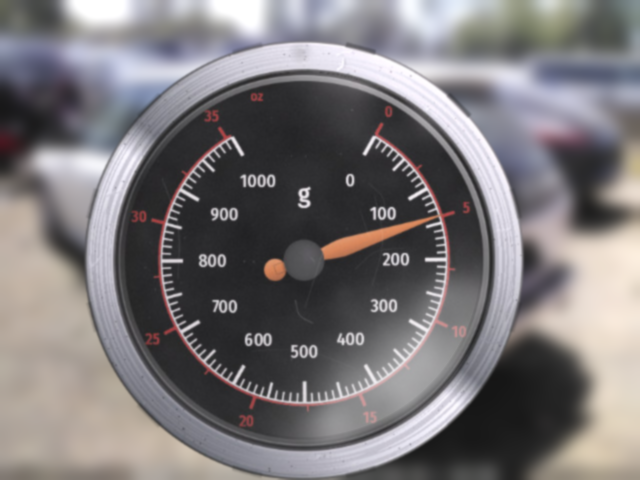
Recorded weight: g 140
